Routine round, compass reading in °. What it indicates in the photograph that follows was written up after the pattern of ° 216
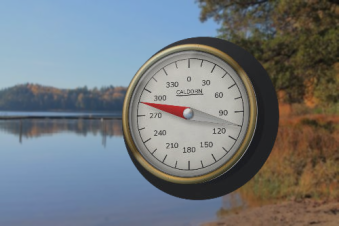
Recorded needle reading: ° 285
